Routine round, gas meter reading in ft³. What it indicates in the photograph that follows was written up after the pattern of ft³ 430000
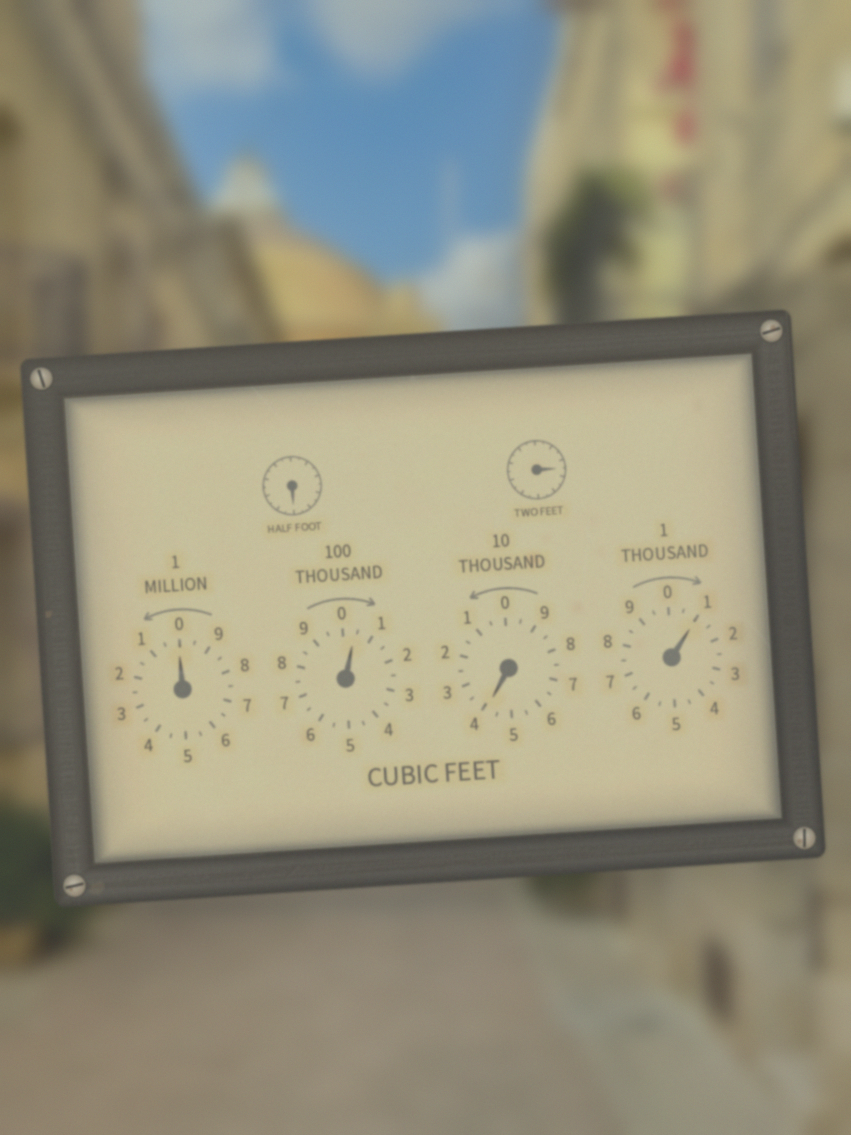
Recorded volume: ft³ 4100
